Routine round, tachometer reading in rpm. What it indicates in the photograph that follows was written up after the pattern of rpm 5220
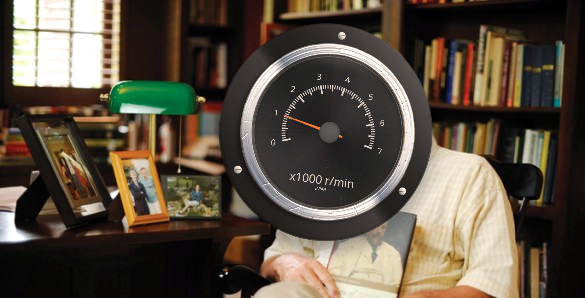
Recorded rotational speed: rpm 1000
